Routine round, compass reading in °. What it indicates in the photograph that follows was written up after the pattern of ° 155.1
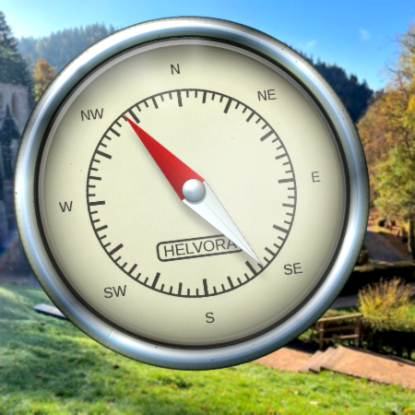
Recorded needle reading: ° 325
